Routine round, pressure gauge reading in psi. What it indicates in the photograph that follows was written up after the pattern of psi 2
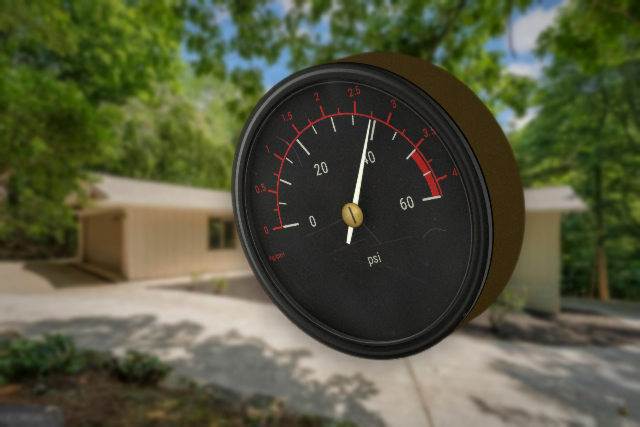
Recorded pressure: psi 40
